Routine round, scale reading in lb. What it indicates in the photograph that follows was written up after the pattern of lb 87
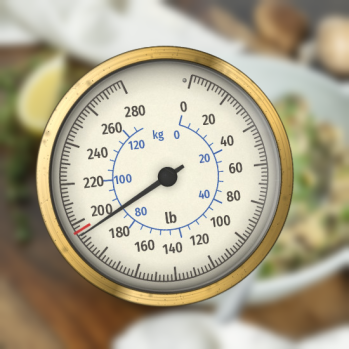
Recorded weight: lb 194
